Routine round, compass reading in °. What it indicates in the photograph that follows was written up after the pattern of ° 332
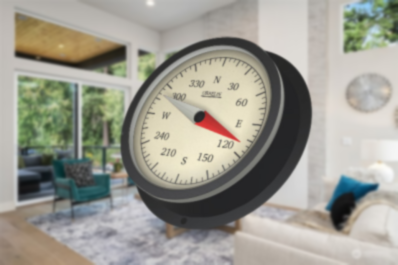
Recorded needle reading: ° 110
